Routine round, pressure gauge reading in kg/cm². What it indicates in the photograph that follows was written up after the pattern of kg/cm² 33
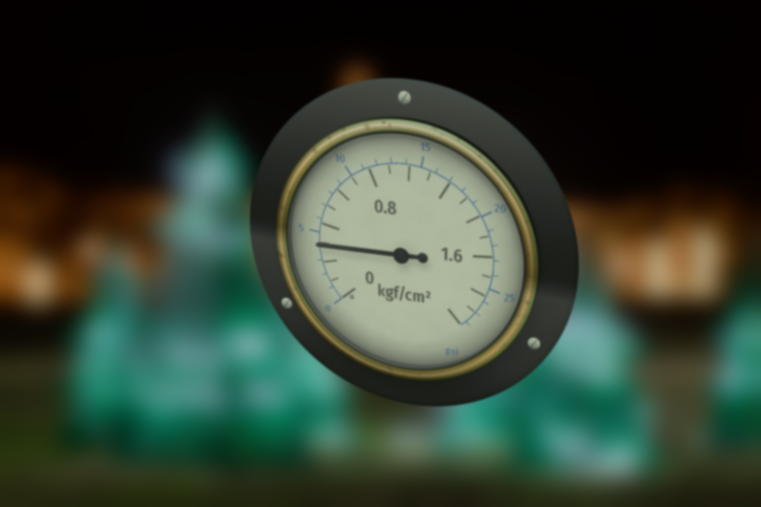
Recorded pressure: kg/cm² 0.3
